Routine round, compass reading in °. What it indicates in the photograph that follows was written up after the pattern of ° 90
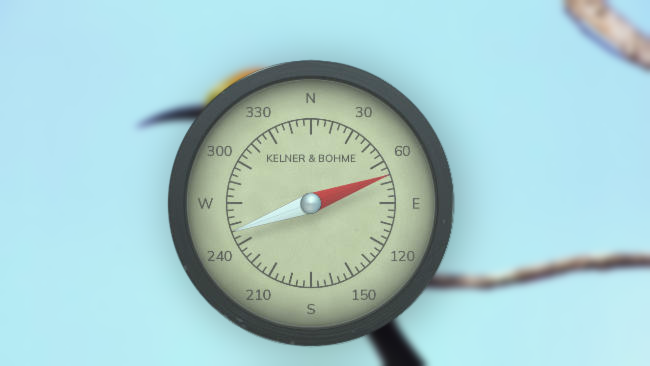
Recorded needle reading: ° 70
